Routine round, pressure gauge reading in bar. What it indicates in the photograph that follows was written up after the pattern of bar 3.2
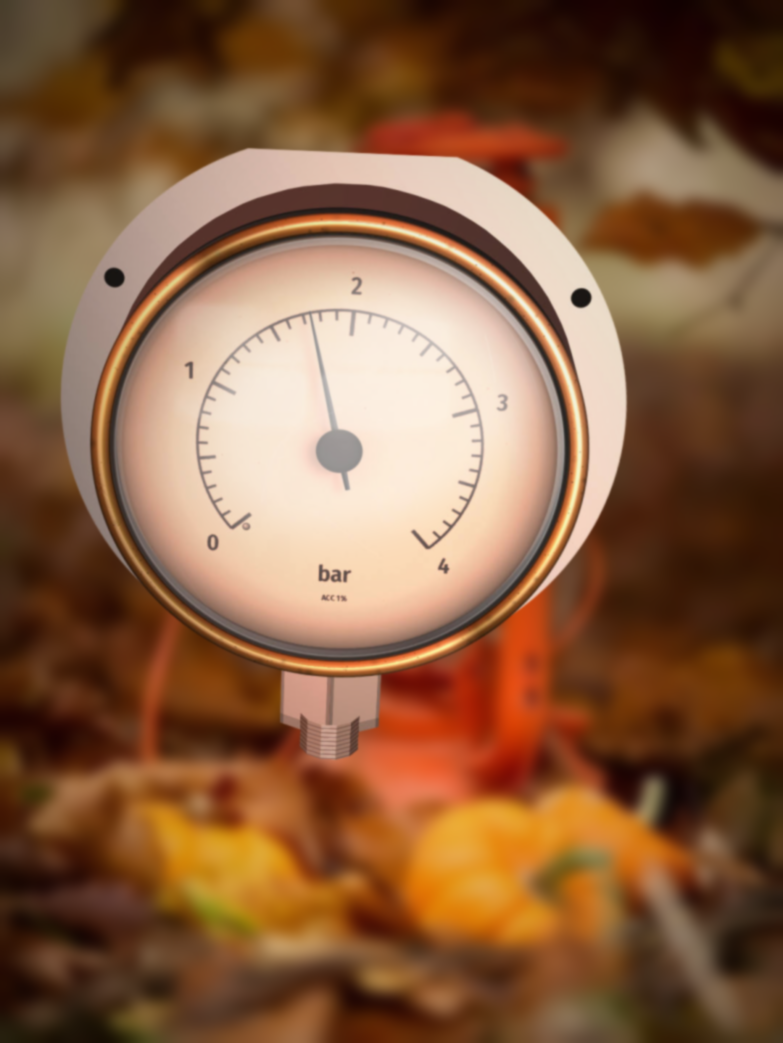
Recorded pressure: bar 1.75
